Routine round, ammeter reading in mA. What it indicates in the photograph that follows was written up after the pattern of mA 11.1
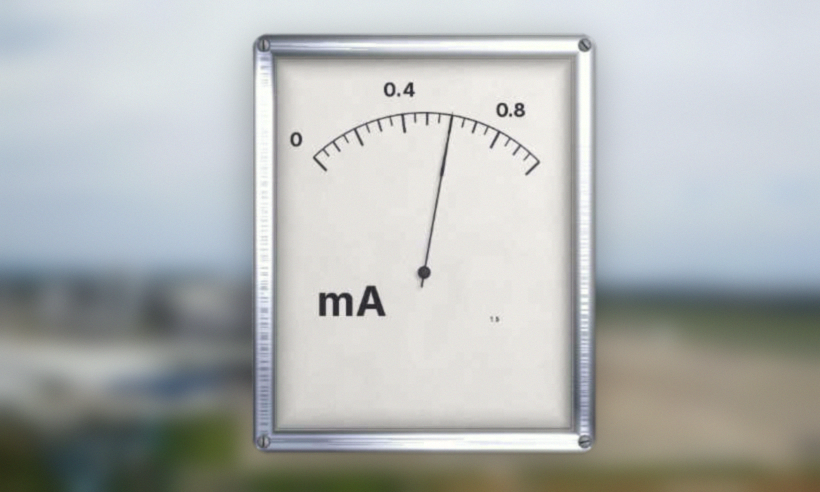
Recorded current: mA 0.6
